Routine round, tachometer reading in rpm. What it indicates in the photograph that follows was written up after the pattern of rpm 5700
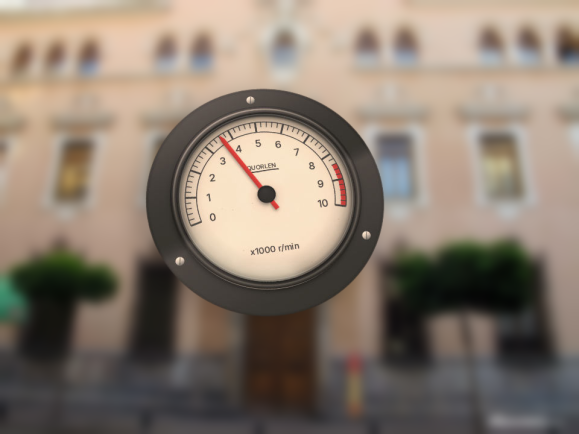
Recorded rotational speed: rpm 3600
